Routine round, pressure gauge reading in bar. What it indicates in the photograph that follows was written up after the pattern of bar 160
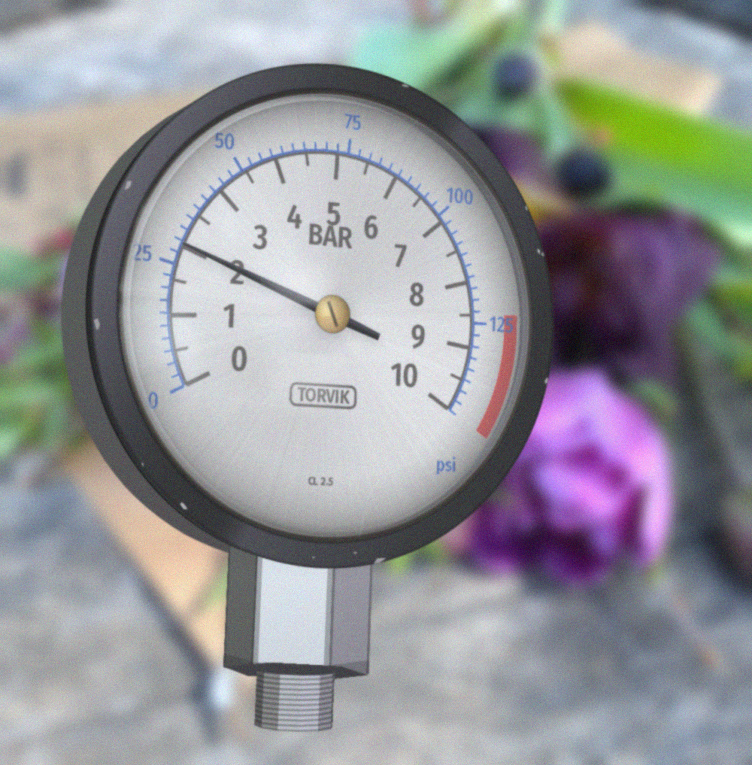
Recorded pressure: bar 2
